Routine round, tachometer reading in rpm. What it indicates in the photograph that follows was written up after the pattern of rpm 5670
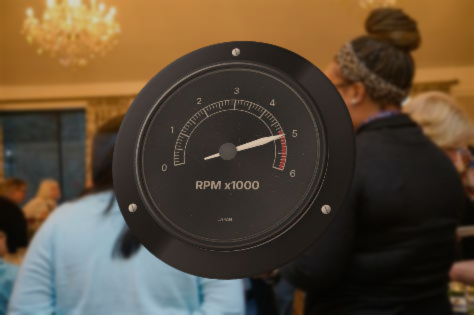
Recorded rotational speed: rpm 5000
